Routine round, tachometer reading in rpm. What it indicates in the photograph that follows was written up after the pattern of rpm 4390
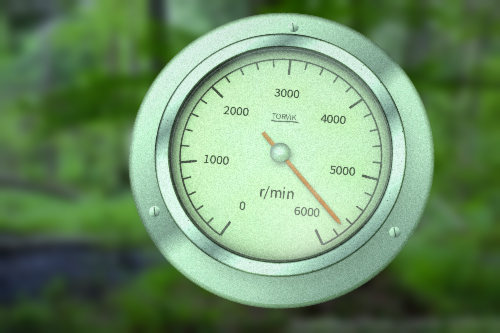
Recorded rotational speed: rpm 5700
